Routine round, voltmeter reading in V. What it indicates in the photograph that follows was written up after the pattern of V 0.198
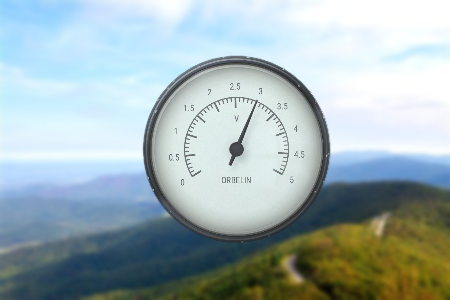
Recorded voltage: V 3
